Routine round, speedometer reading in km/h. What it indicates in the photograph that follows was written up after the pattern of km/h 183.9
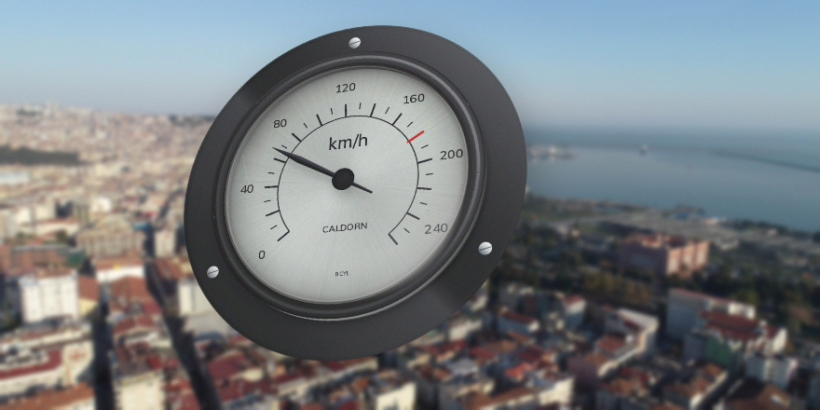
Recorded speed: km/h 65
